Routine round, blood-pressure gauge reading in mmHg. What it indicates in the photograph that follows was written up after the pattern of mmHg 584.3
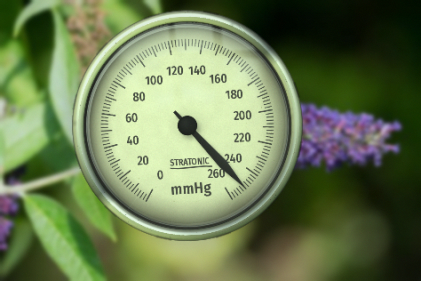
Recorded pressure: mmHg 250
